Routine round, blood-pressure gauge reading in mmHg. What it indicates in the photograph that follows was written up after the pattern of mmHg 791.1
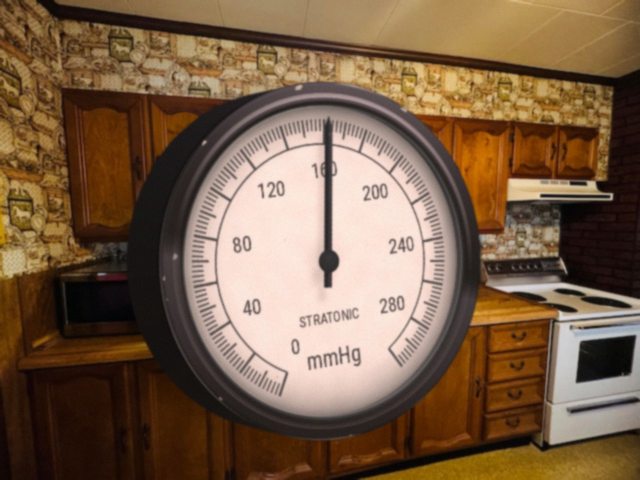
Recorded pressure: mmHg 160
